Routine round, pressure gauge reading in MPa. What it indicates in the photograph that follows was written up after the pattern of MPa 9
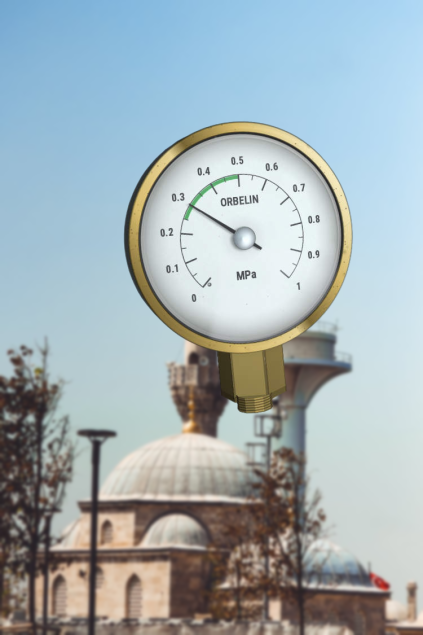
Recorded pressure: MPa 0.3
